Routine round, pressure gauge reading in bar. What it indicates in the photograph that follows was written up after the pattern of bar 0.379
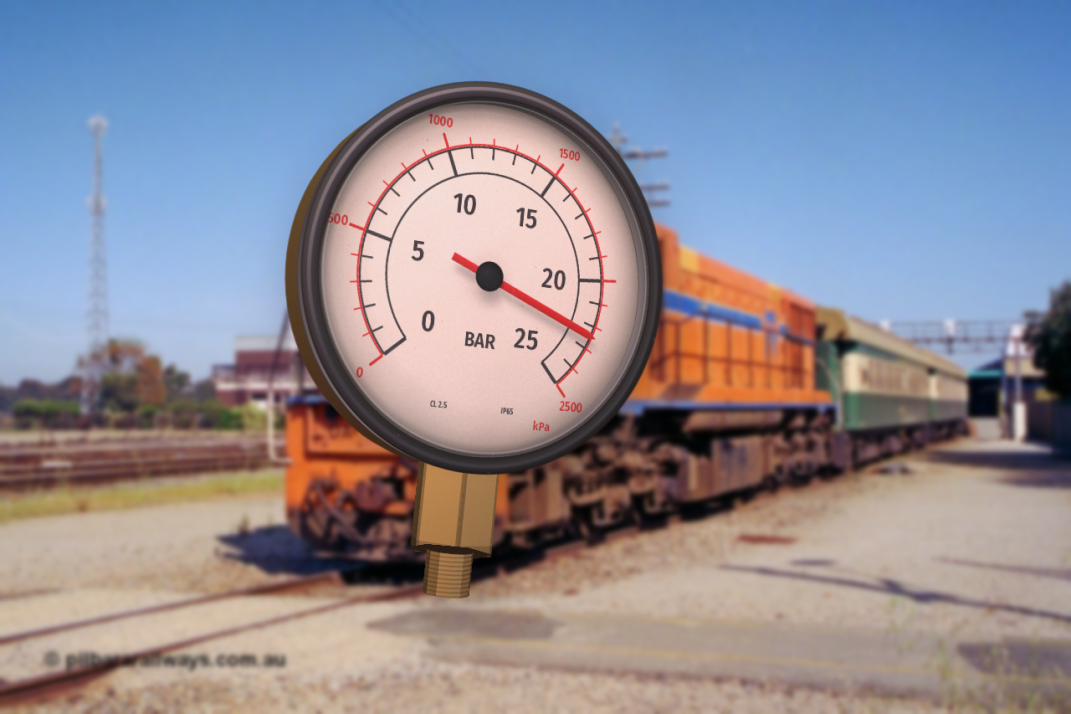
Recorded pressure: bar 22.5
